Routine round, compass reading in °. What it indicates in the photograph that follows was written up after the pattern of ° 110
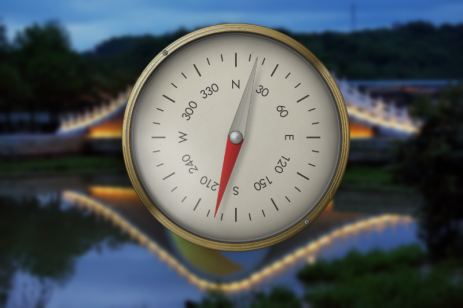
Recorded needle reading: ° 195
